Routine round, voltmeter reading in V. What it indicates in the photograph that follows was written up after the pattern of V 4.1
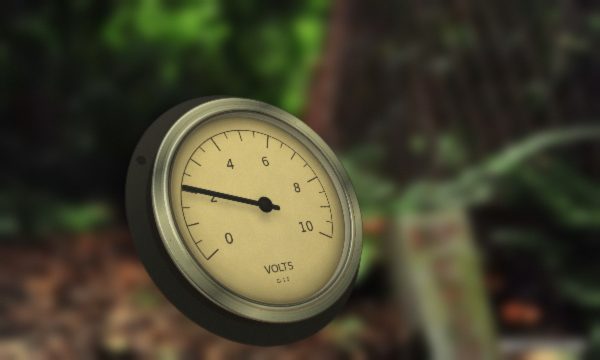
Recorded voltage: V 2
